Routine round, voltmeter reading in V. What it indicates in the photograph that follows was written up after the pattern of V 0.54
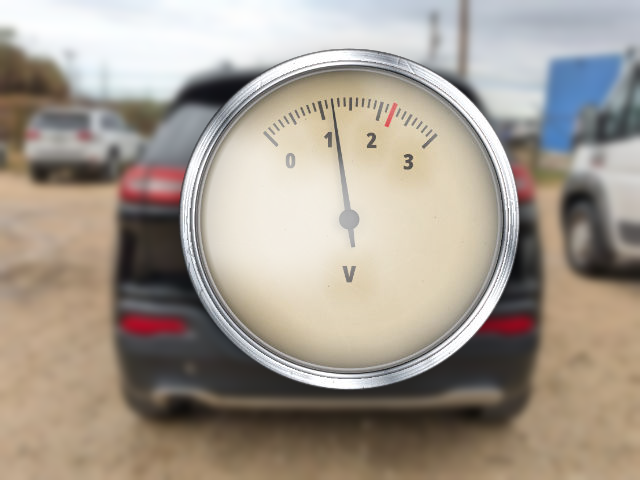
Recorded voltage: V 1.2
